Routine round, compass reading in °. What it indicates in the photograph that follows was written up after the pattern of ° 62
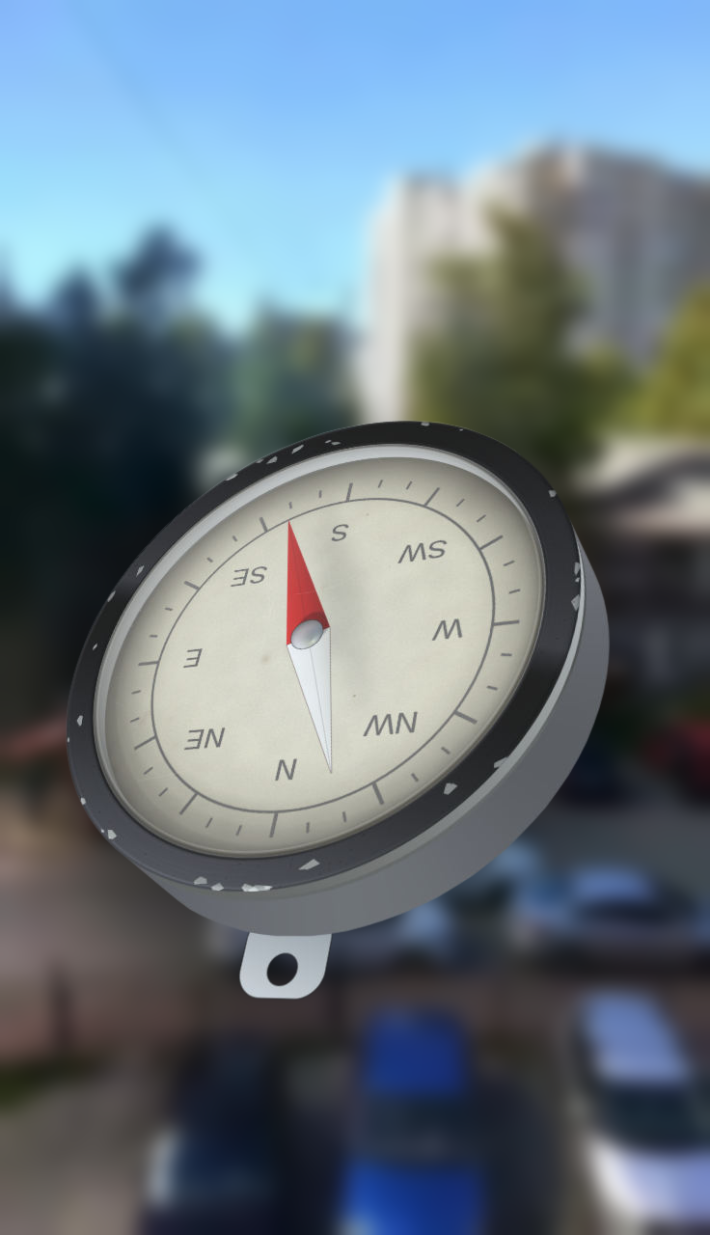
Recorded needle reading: ° 160
